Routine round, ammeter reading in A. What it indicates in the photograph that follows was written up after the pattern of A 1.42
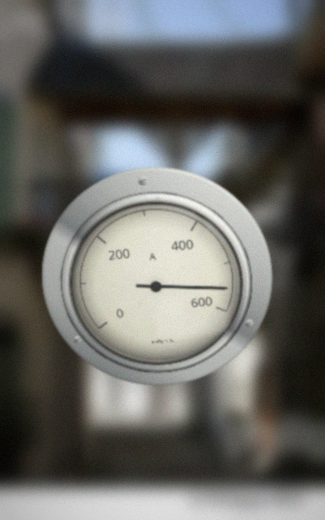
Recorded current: A 550
